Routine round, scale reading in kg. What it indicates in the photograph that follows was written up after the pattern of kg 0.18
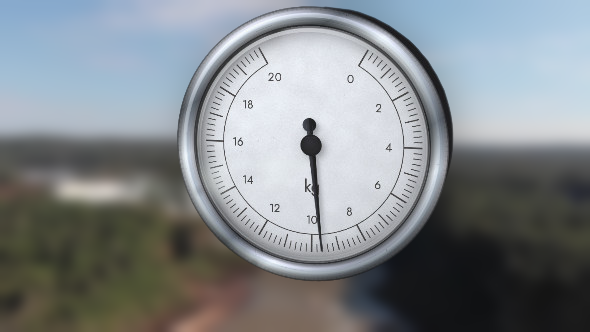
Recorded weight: kg 9.6
